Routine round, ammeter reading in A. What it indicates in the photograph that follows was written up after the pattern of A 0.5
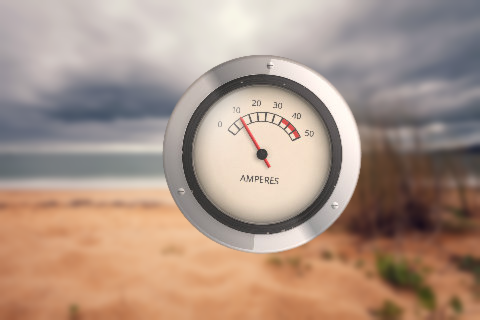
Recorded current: A 10
